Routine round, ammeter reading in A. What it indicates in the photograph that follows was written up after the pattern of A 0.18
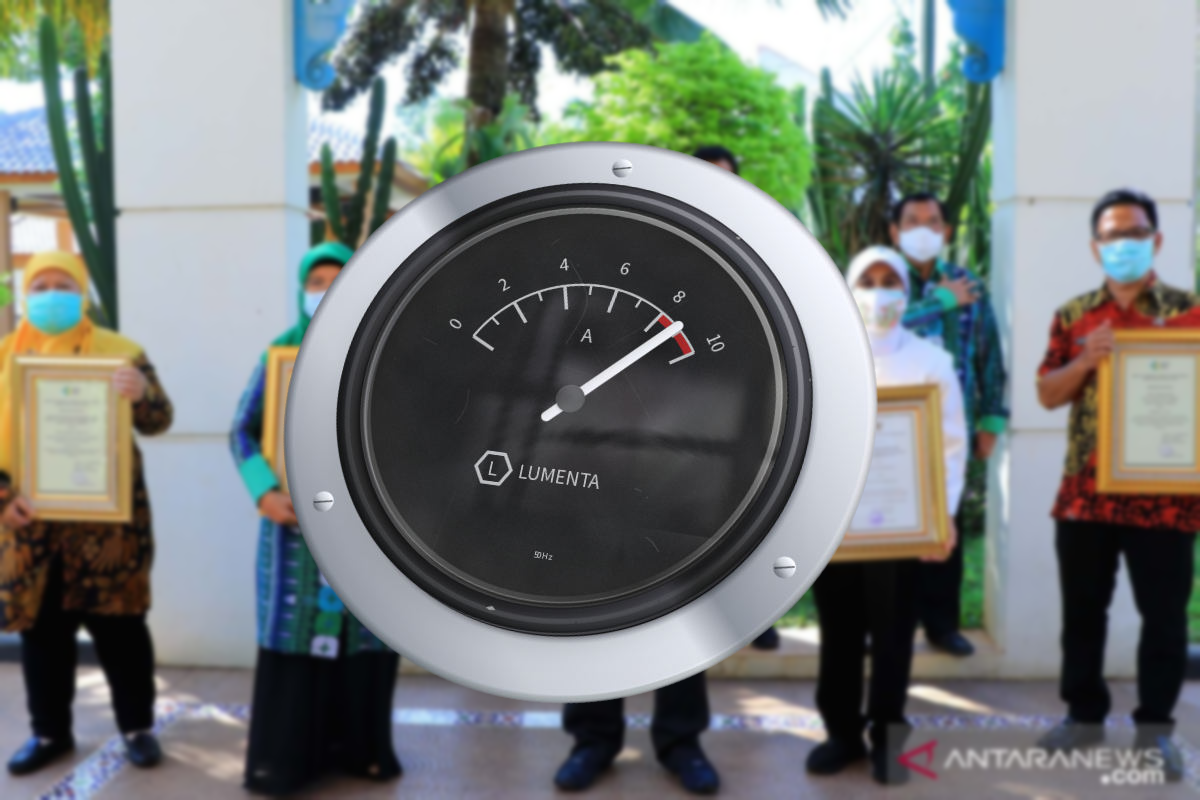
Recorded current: A 9
